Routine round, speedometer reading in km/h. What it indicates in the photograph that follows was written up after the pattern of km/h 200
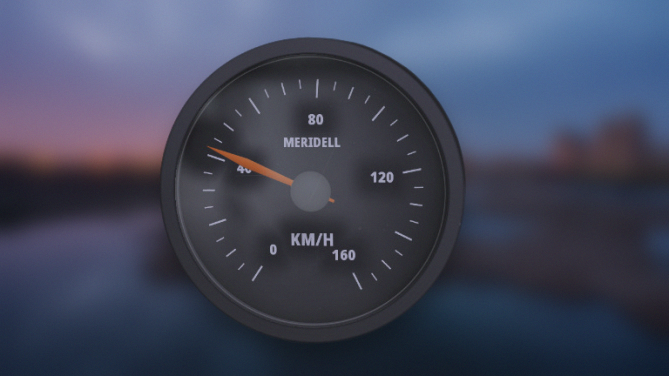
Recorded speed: km/h 42.5
